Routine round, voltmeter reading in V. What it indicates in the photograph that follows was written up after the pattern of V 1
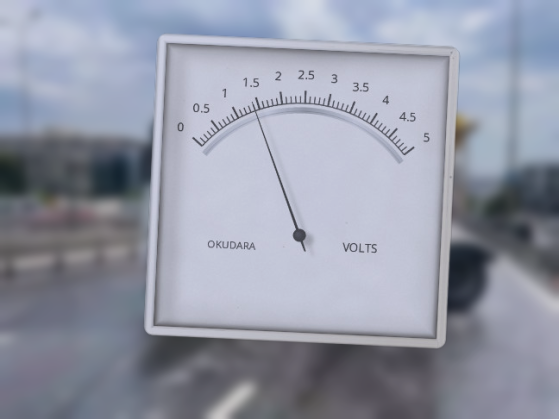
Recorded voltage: V 1.4
